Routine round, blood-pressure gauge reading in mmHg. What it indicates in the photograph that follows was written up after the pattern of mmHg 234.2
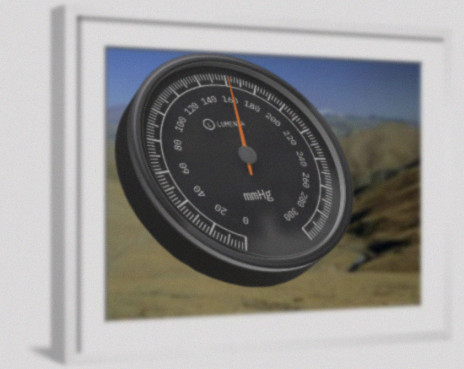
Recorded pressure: mmHg 160
